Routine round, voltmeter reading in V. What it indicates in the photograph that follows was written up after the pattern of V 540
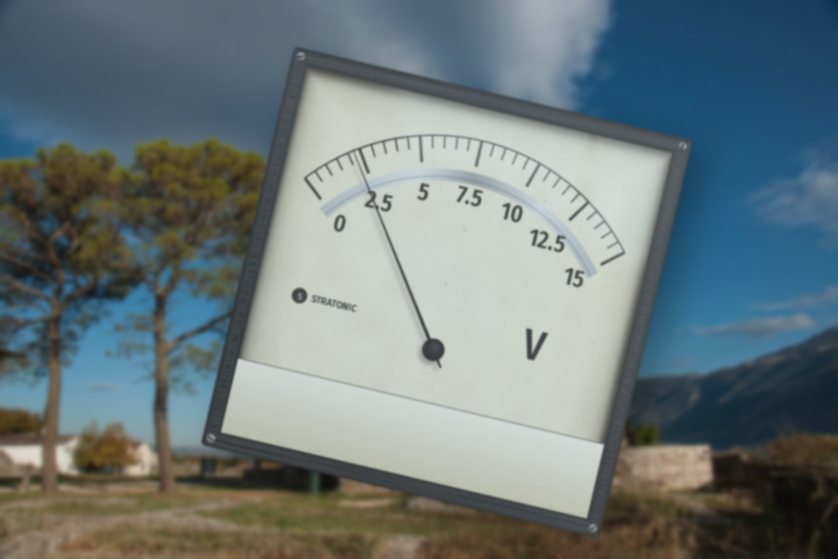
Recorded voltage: V 2.25
